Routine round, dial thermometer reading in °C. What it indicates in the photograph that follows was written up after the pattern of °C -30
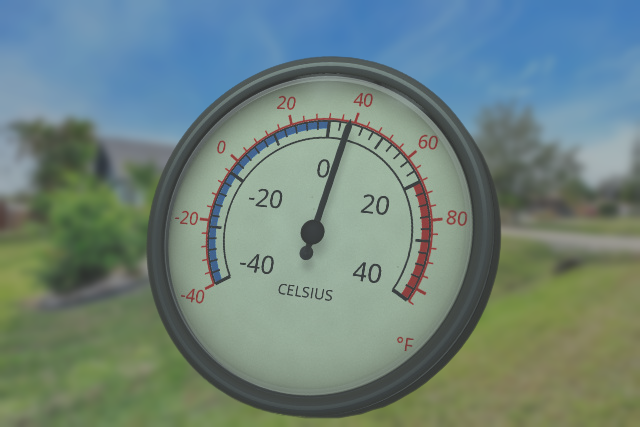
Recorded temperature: °C 4
